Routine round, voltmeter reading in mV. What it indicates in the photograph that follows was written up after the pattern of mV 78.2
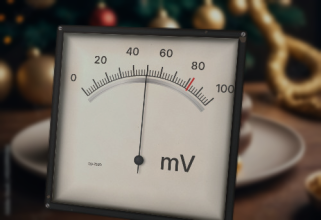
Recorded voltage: mV 50
